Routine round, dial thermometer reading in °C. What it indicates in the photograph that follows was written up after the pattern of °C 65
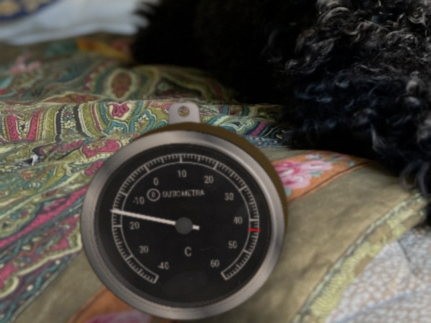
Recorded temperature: °C -15
